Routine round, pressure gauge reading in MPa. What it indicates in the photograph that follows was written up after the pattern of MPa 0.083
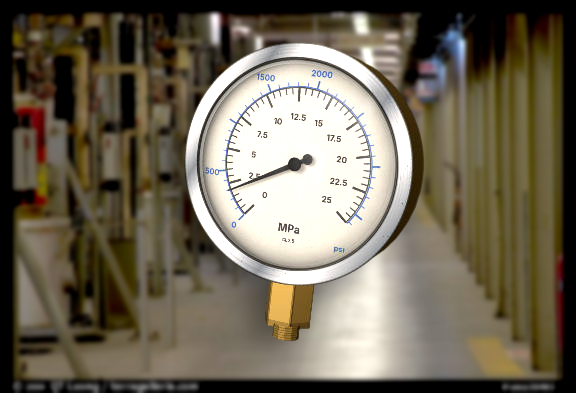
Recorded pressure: MPa 2
